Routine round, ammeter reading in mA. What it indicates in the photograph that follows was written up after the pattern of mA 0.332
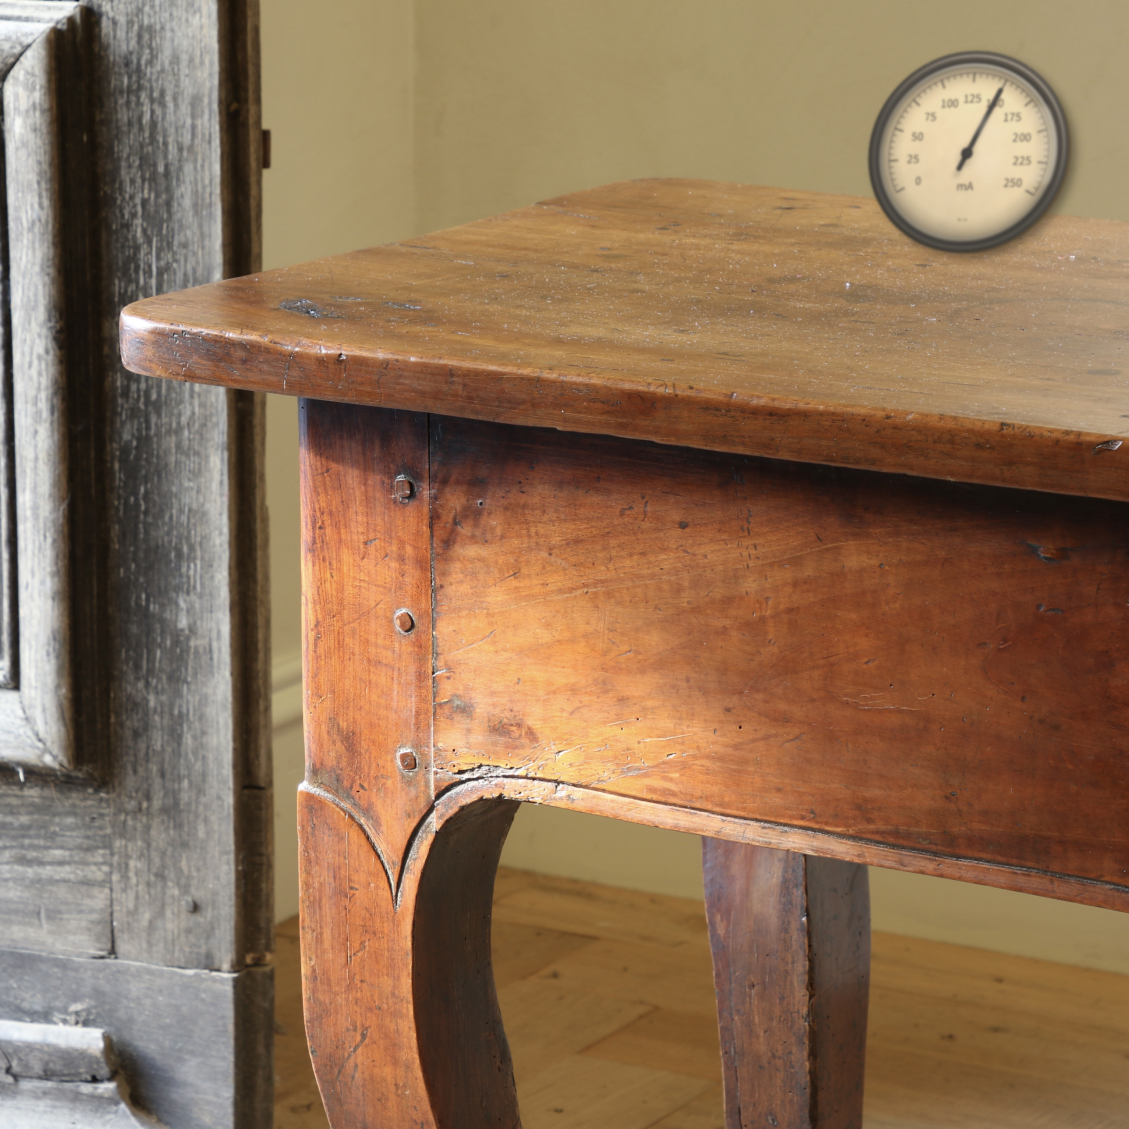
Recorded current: mA 150
